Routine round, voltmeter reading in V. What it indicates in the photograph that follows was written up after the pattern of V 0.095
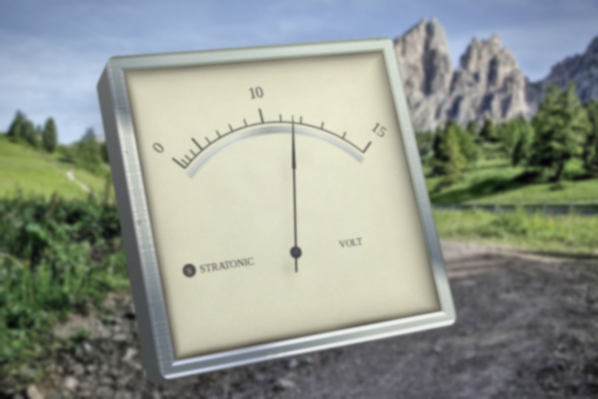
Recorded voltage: V 11.5
